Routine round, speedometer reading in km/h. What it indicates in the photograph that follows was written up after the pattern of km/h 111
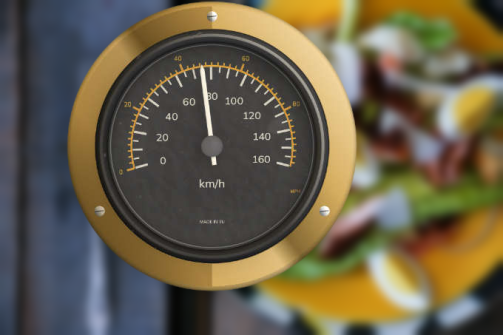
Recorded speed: km/h 75
